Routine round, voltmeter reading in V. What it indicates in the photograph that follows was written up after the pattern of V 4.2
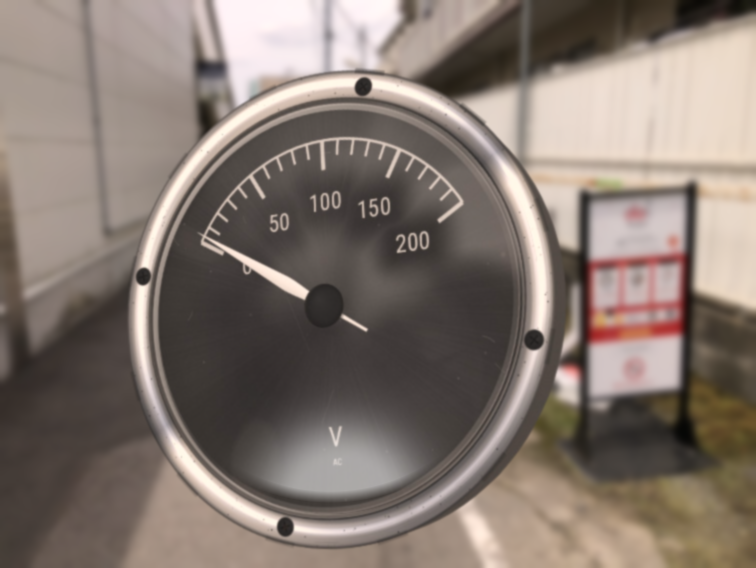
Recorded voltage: V 5
